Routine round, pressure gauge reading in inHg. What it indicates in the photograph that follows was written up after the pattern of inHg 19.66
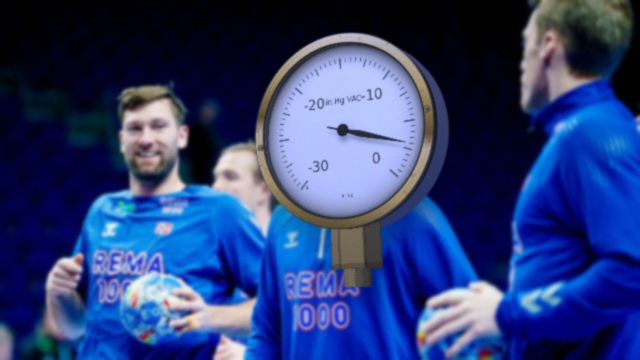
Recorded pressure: inHg -3
